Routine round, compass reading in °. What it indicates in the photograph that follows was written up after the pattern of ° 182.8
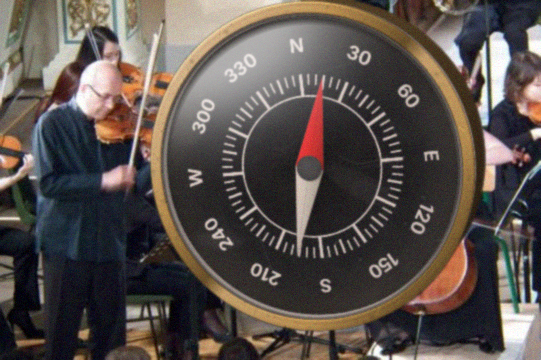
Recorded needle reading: ° 15
